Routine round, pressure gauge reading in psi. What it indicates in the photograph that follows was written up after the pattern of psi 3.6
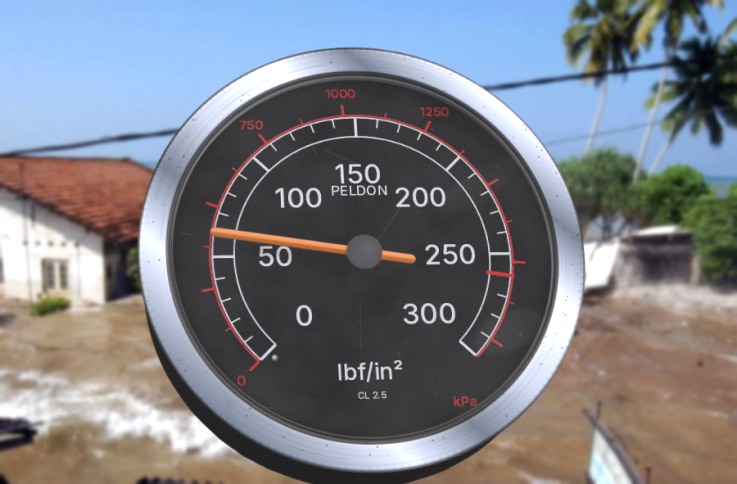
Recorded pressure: psi 60
